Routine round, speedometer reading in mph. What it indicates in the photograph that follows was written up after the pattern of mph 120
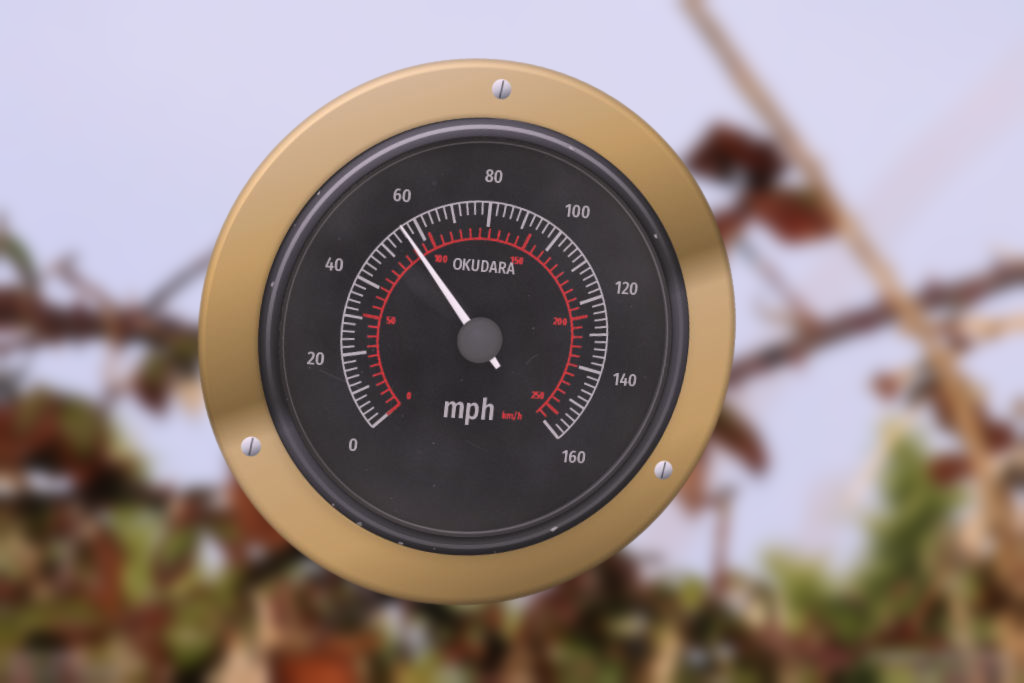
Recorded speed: mph 56
